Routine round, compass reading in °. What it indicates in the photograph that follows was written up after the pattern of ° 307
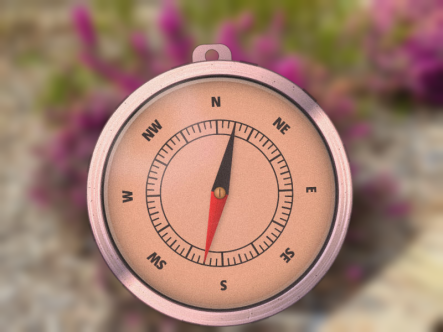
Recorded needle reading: ° 195
